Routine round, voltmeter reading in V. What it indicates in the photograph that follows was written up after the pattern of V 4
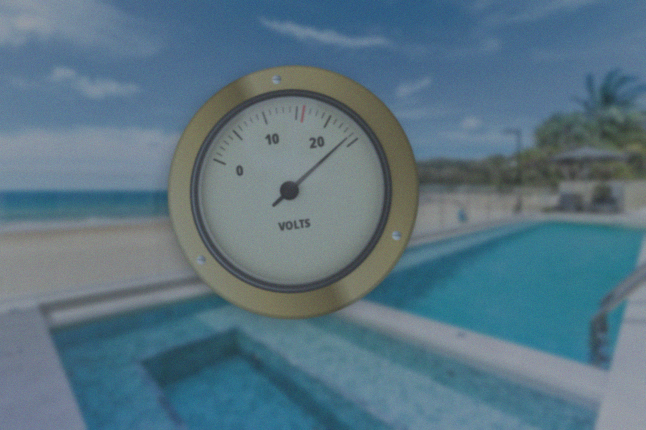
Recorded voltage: V 24
